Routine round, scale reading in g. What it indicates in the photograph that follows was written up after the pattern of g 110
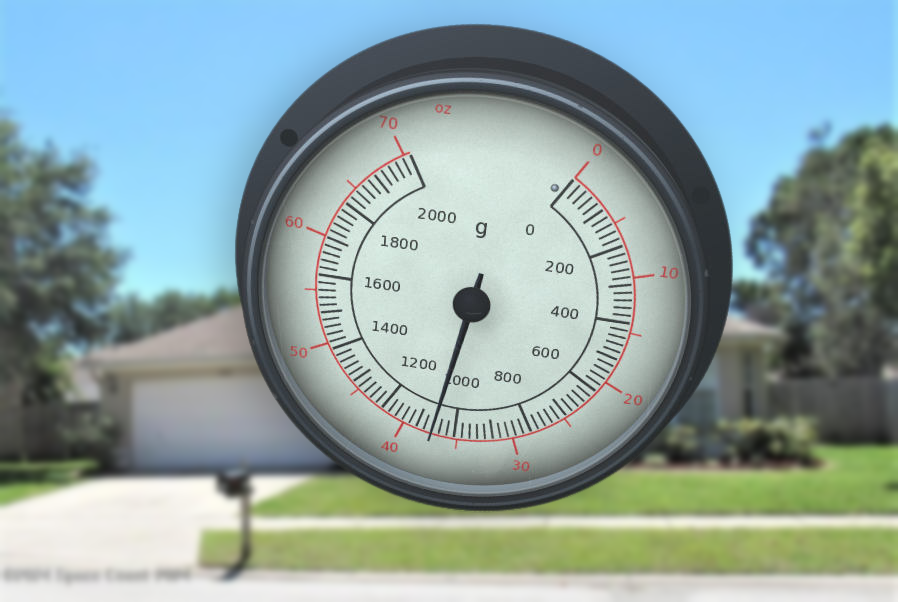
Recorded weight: g 1060
